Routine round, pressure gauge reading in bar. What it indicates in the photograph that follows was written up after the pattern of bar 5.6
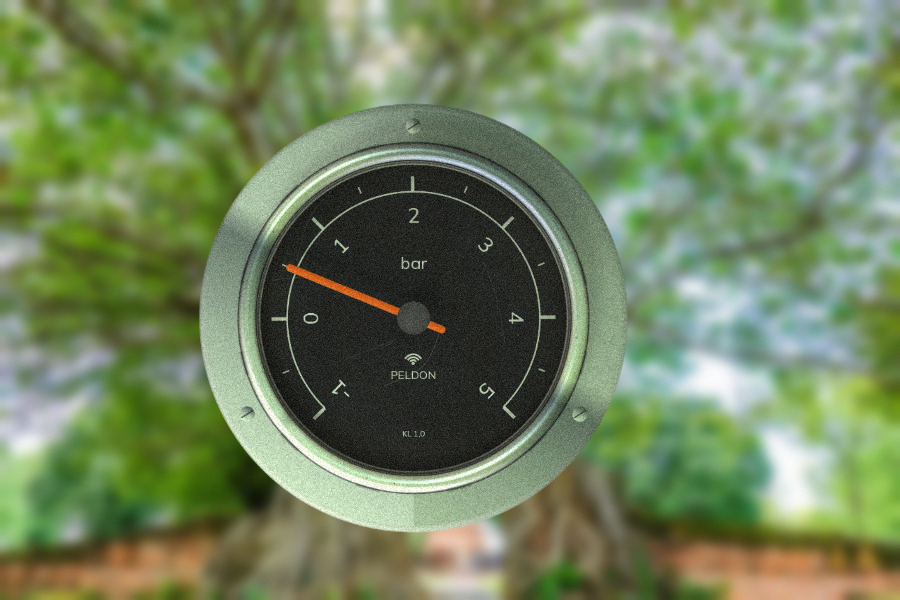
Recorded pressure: bar 0.5
